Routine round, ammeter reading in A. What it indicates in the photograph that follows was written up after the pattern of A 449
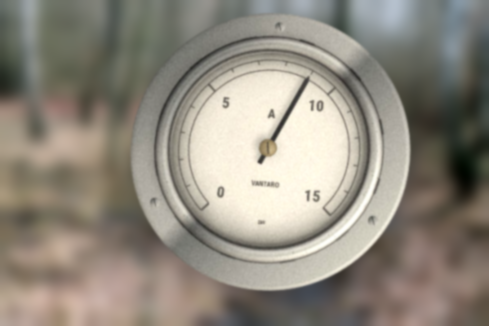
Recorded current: A 9
